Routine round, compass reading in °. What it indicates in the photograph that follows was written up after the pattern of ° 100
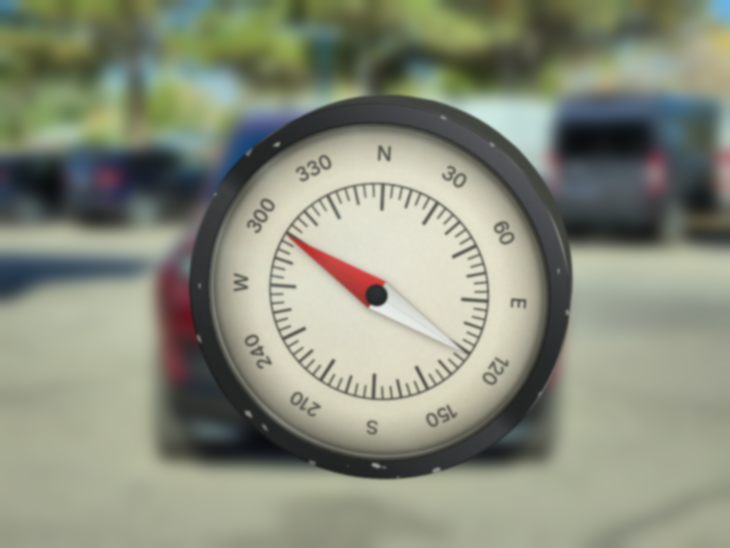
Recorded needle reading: ° 300
